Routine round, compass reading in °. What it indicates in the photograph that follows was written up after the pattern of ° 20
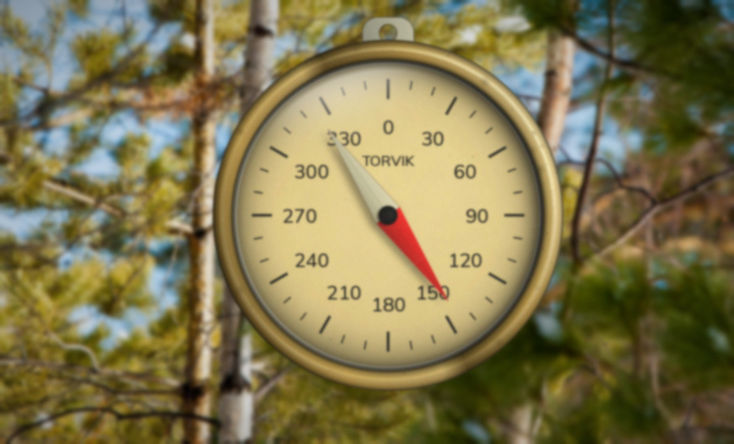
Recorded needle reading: ° 145
